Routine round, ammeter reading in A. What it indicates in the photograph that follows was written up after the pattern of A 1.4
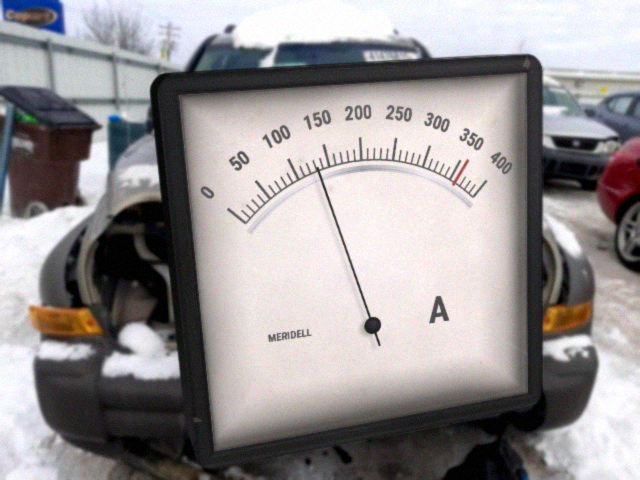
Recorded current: A 130
